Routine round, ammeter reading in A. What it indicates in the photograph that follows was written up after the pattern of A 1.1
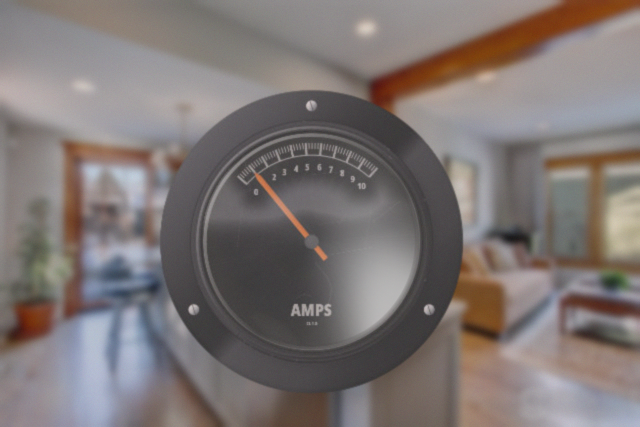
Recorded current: A 1
